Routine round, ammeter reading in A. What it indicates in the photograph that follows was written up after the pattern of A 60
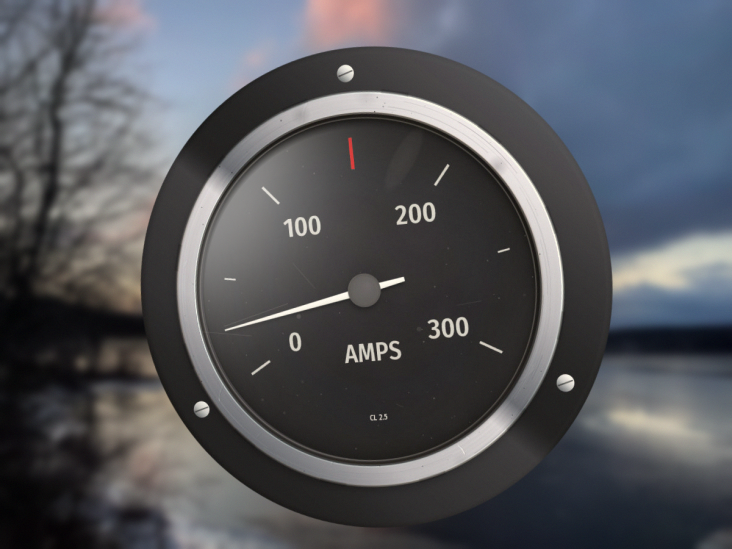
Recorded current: A 25
